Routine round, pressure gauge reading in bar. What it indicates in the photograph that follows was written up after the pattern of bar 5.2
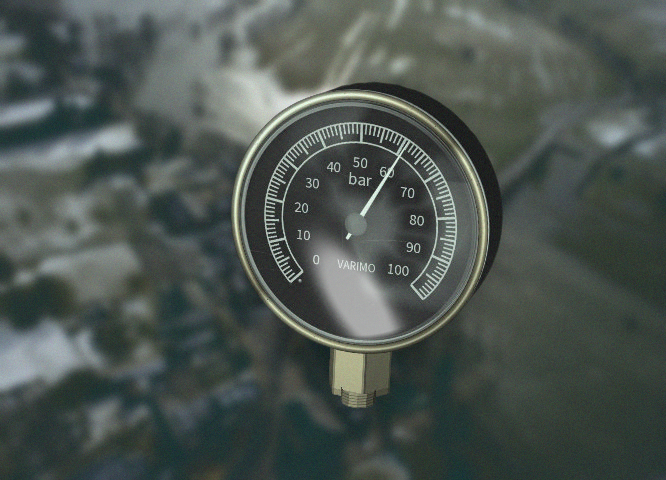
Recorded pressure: bar 61
